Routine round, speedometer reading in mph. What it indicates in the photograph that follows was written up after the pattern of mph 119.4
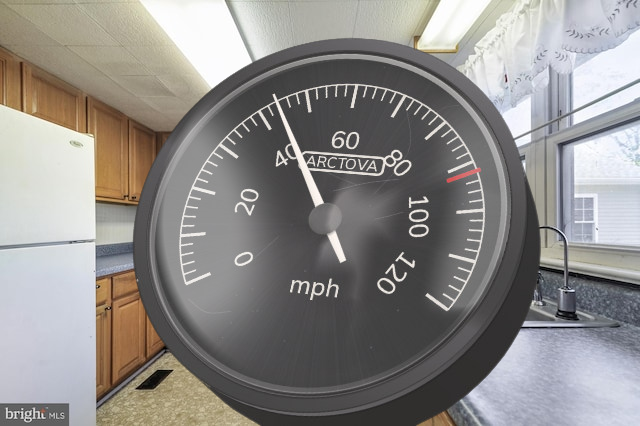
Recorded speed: mph 44
